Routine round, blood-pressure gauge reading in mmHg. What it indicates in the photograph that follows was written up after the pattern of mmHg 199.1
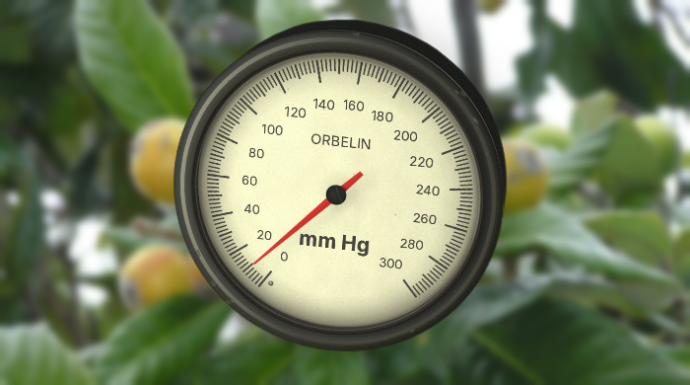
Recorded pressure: mmHg 10
